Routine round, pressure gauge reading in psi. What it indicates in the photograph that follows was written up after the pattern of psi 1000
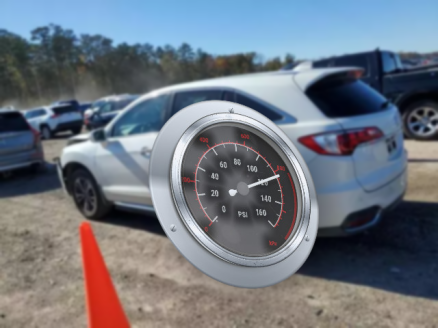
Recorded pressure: psi 120
